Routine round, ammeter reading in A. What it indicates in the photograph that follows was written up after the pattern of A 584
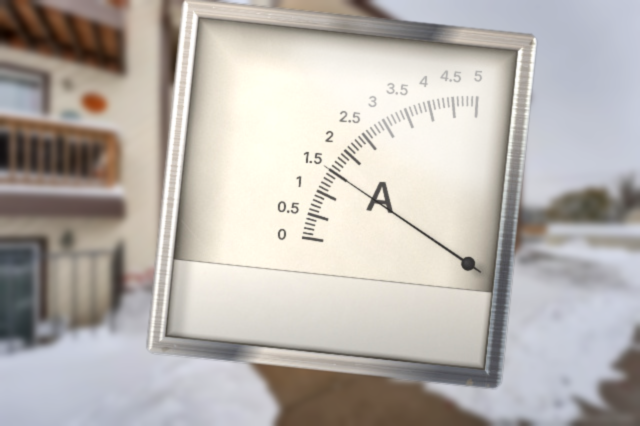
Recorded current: A 1.5
